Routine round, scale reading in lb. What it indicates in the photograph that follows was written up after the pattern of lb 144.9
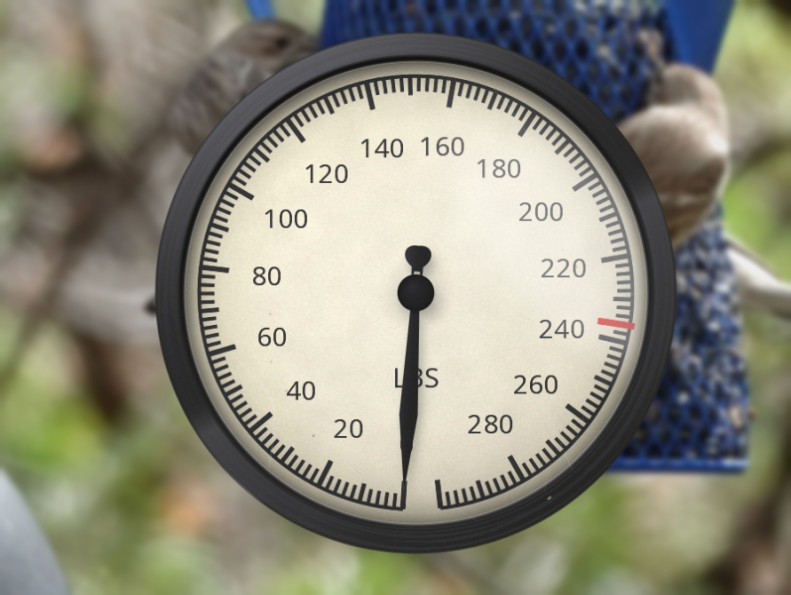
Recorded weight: lb 0
